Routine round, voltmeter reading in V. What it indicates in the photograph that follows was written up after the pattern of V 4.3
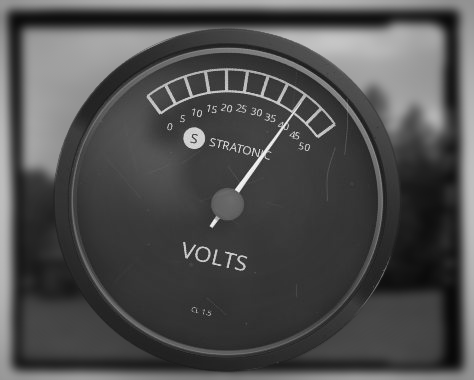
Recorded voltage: V 40
